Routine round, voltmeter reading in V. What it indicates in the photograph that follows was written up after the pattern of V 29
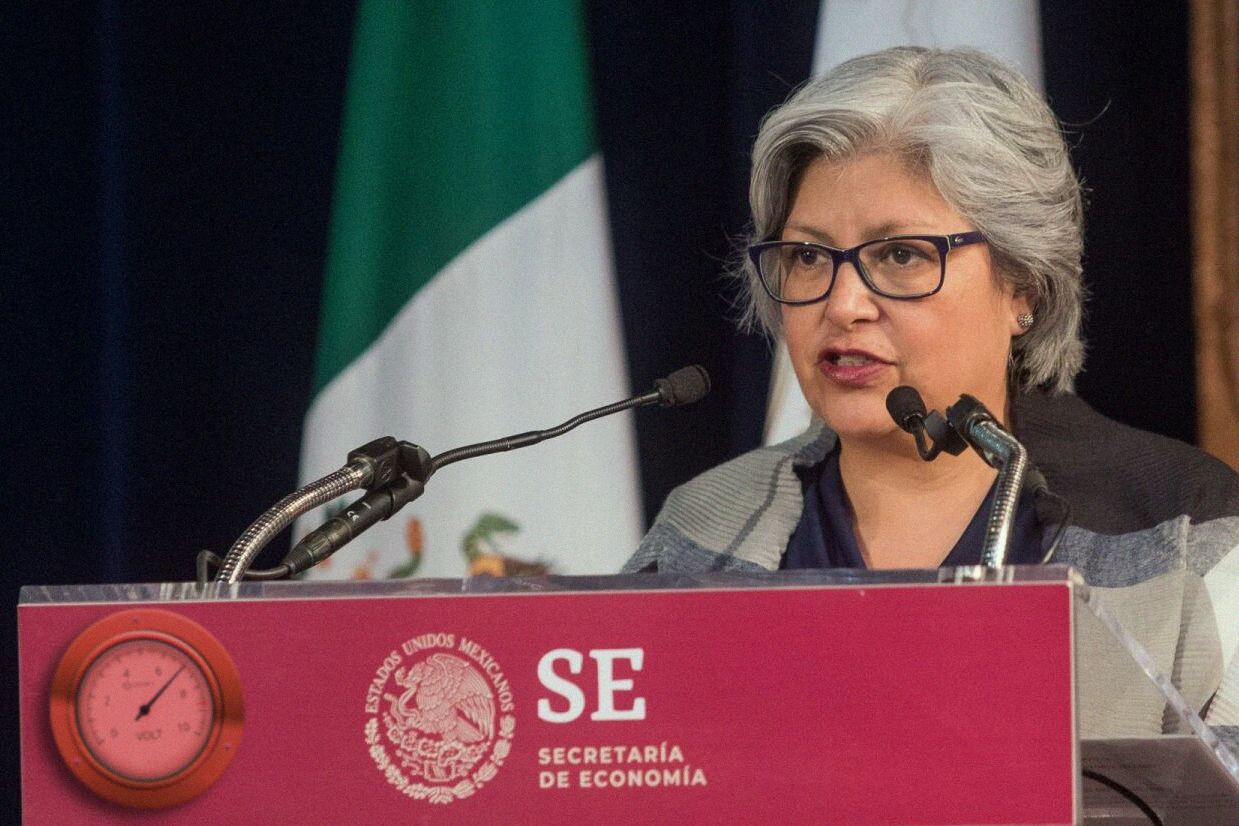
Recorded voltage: V 7
